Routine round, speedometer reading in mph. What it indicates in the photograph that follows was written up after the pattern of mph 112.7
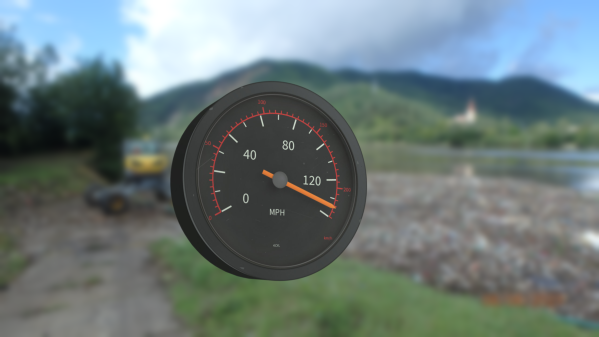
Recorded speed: mph 135
